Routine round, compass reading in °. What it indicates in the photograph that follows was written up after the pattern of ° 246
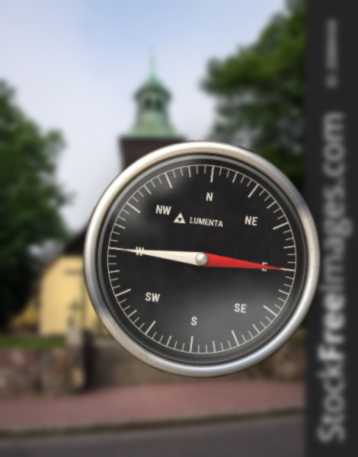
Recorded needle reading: ° 90
